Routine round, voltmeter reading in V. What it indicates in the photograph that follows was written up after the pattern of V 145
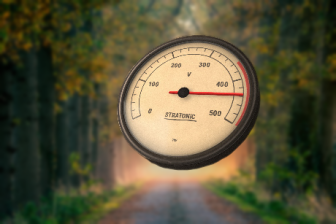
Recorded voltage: V 440
